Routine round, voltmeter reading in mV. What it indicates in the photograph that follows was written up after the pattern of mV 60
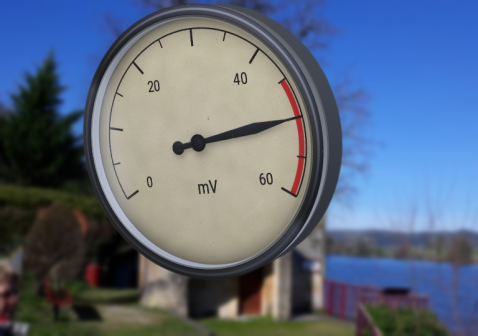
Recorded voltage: mV 50
